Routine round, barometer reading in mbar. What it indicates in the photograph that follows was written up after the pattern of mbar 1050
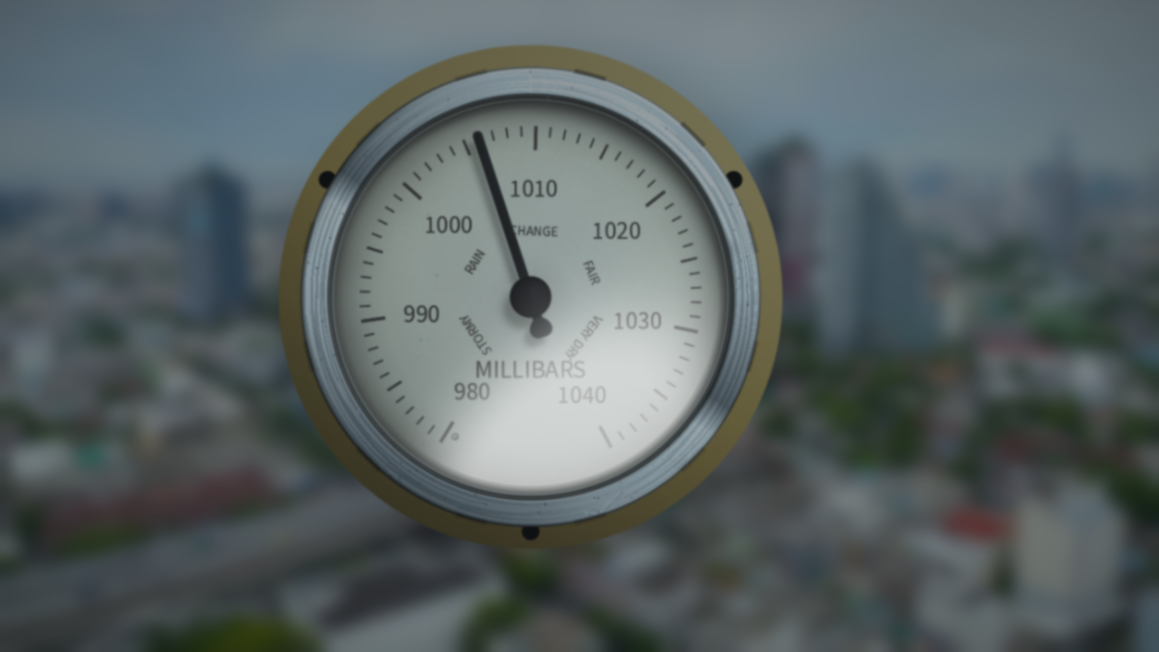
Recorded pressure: mbar 1006
